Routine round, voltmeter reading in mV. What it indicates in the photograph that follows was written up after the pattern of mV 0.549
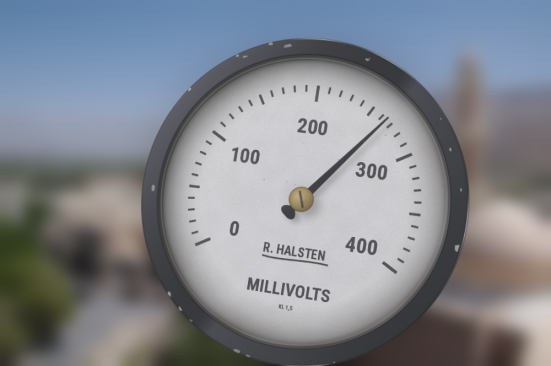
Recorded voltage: mV 265
